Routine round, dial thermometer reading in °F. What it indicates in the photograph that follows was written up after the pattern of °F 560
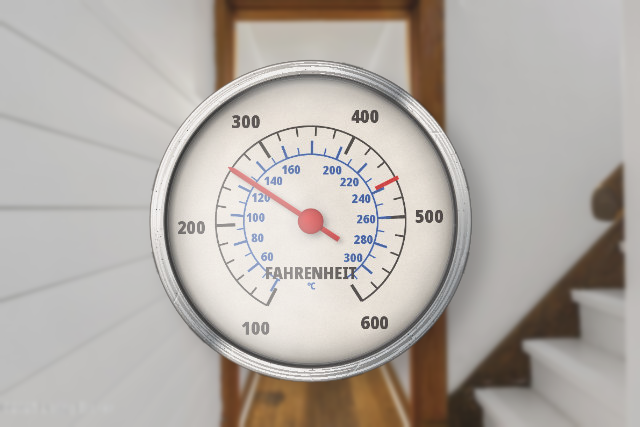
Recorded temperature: °F 260
